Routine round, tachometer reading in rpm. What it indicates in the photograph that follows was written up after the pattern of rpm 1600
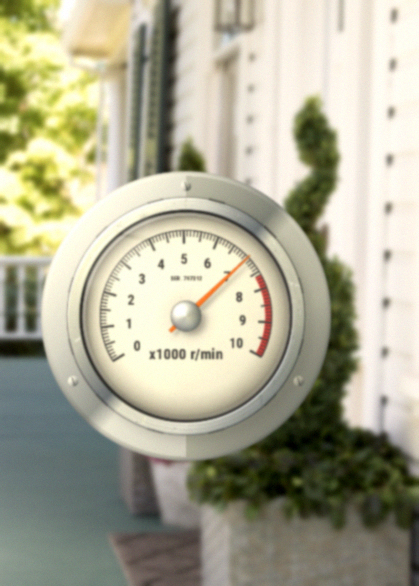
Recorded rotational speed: rpm 7000
